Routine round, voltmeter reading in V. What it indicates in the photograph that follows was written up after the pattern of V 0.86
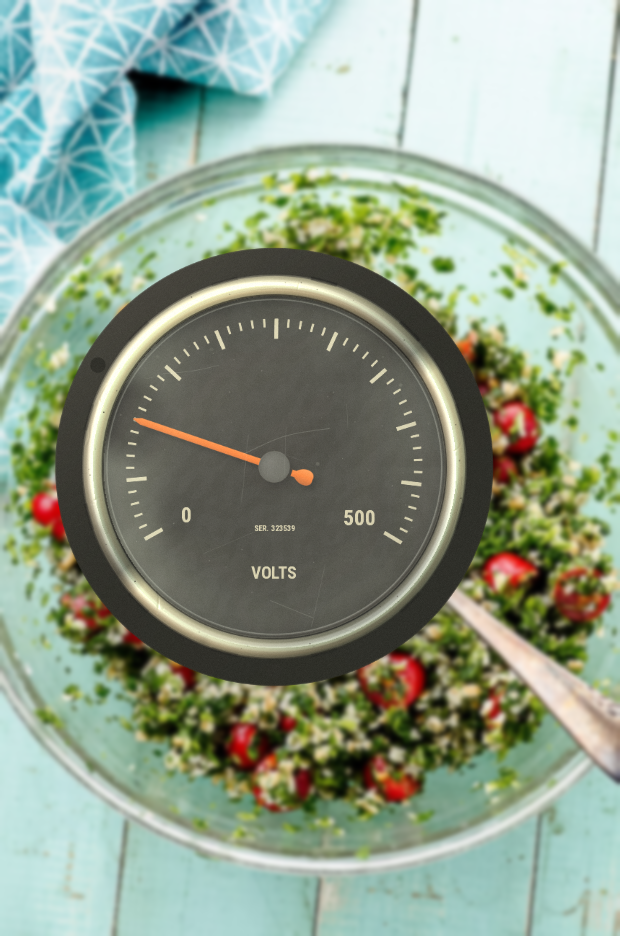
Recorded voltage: V 100
